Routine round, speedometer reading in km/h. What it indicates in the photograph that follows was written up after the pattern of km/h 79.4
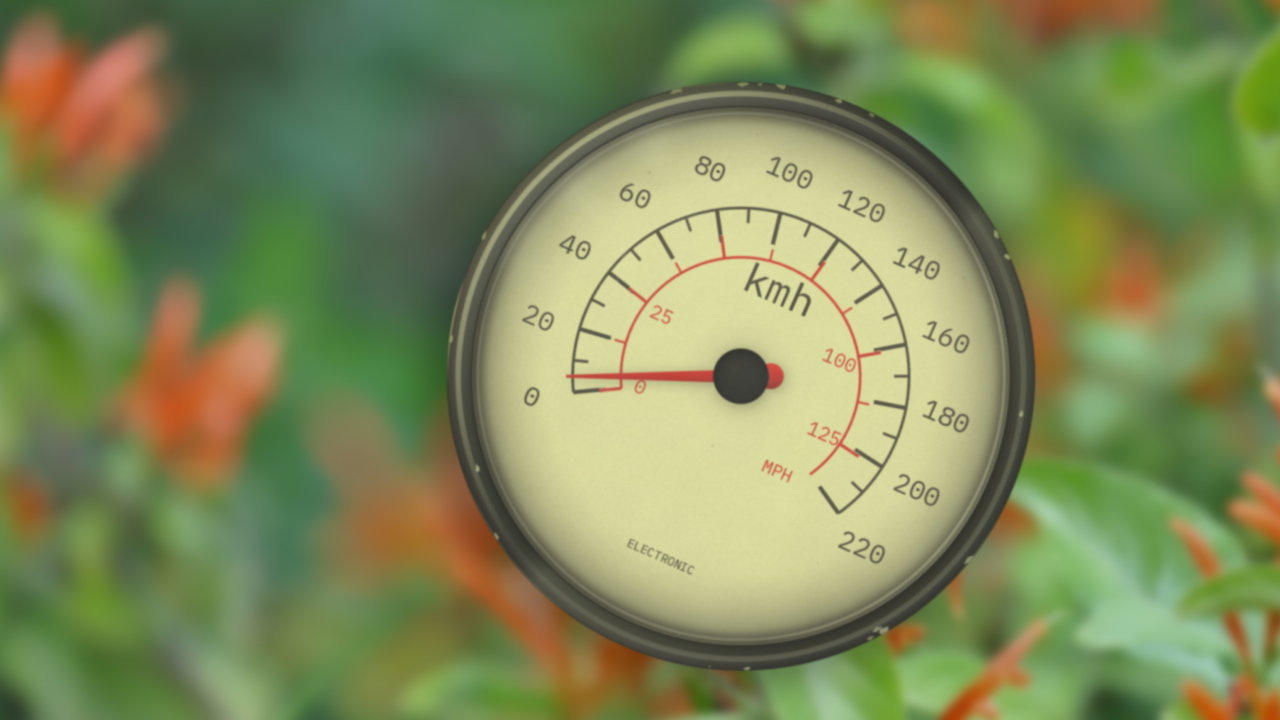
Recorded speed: km/h 5
